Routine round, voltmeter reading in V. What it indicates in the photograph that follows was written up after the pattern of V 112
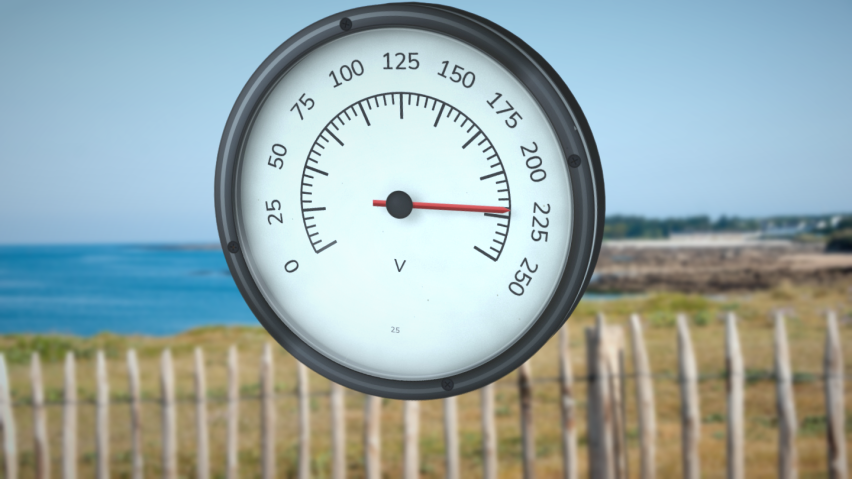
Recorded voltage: V 220
